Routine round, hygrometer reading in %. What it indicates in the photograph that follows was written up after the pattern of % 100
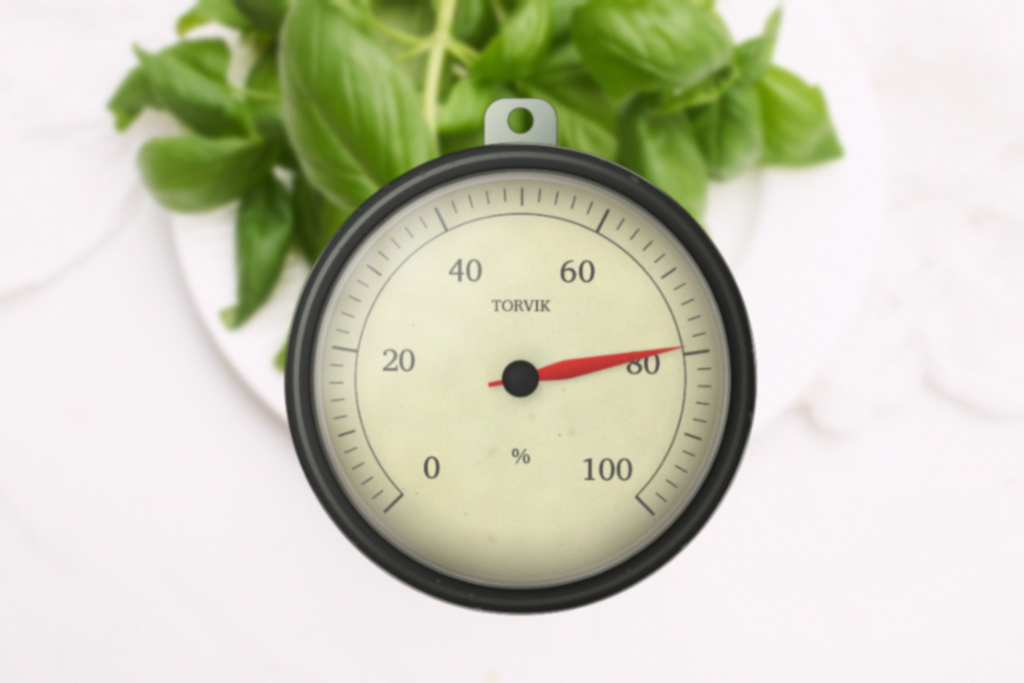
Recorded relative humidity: % 79
